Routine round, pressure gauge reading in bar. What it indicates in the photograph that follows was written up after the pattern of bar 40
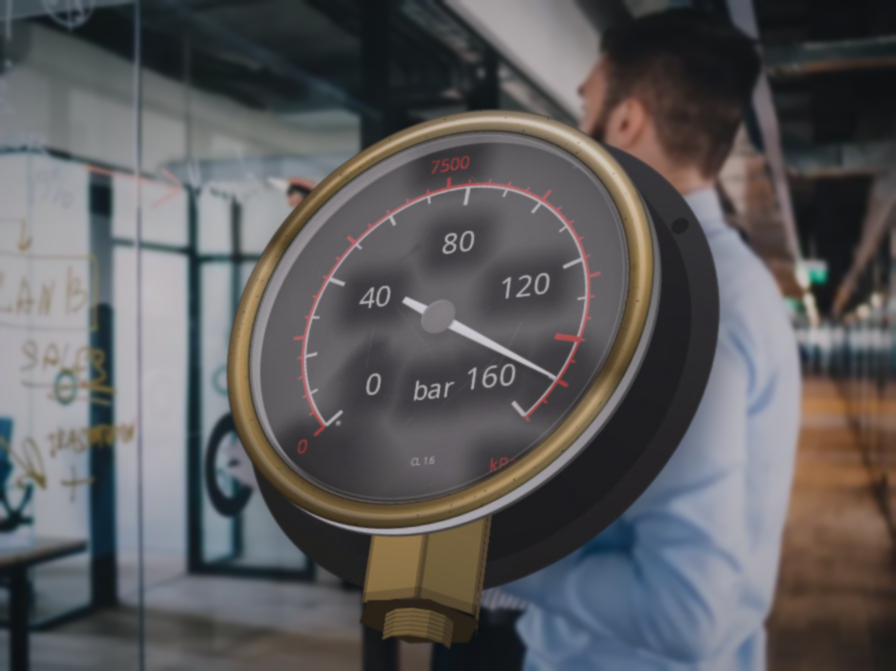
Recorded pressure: bar 150
